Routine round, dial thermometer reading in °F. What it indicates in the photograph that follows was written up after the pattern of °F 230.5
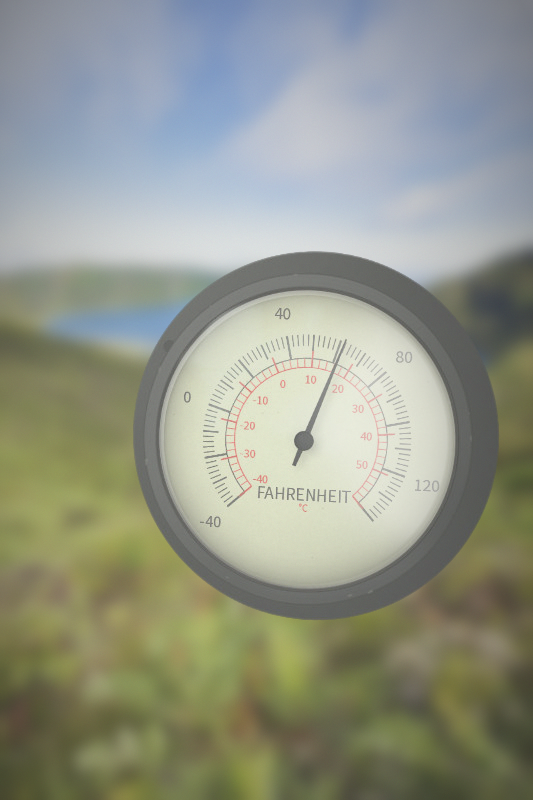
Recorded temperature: °F 62
